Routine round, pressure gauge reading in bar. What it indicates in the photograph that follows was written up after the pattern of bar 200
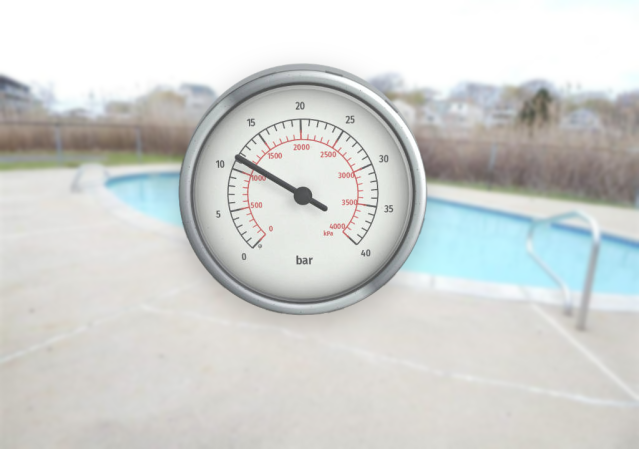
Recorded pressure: bar 11.5
